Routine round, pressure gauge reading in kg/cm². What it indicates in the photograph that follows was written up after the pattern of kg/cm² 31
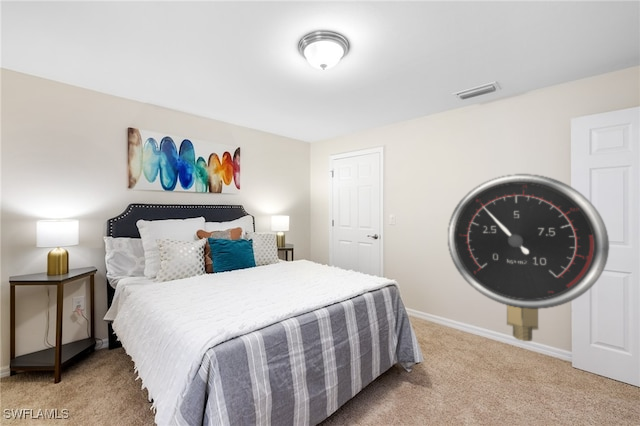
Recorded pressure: kg/cm² 3.5
